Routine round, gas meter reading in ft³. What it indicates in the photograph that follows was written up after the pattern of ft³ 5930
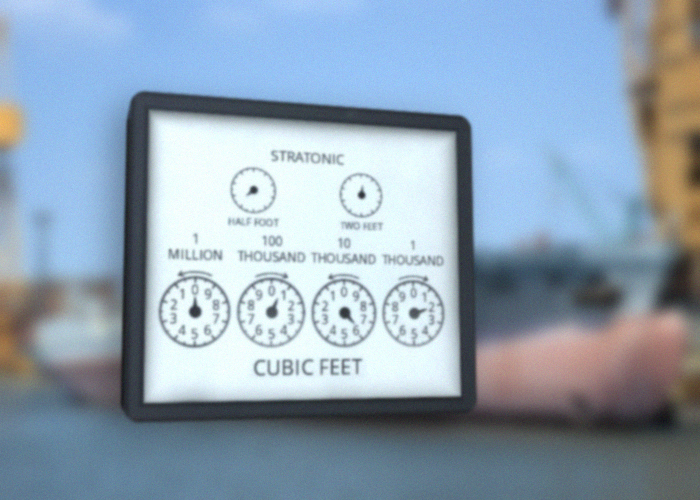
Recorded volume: ft³ 6200
